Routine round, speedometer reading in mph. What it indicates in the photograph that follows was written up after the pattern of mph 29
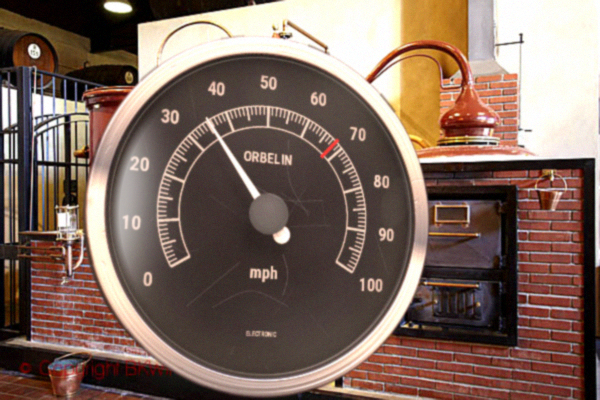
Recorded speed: mph 35
